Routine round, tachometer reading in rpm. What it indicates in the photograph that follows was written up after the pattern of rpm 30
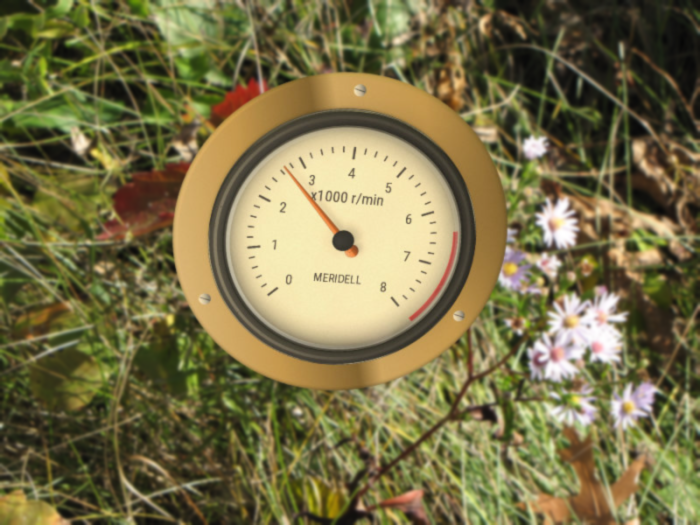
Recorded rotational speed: rpm 2700
